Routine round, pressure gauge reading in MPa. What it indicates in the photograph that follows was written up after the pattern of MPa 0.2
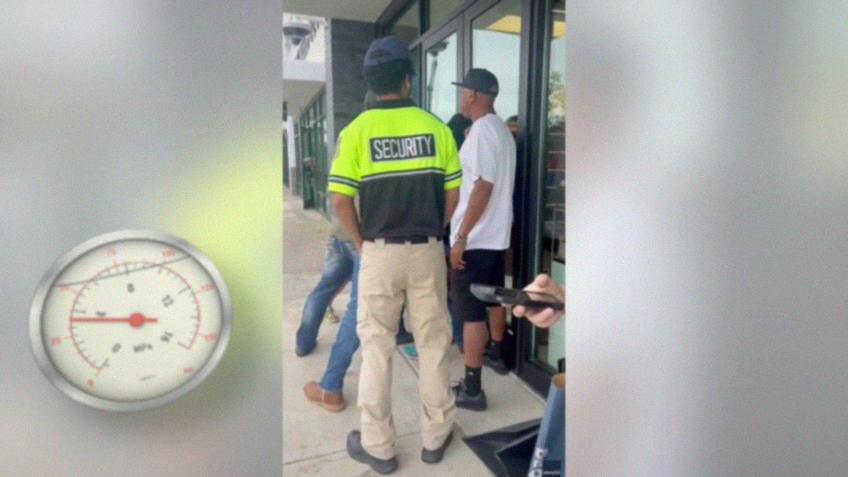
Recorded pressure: MPa 3.5
